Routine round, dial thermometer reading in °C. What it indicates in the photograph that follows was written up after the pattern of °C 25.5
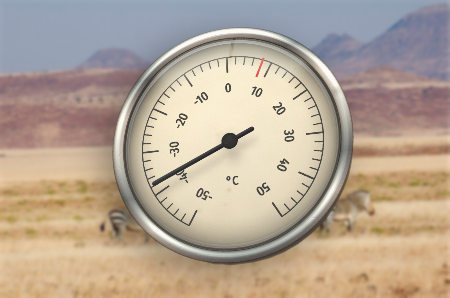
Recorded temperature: °C -38
